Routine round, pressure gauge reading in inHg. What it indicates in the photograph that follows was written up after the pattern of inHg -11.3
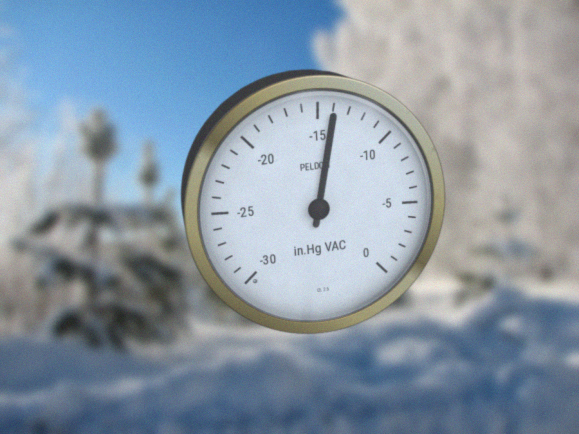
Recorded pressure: inHg -14
